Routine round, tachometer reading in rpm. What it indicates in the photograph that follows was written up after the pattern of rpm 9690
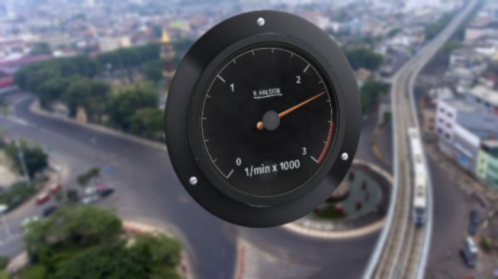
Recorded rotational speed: rpm 2300
